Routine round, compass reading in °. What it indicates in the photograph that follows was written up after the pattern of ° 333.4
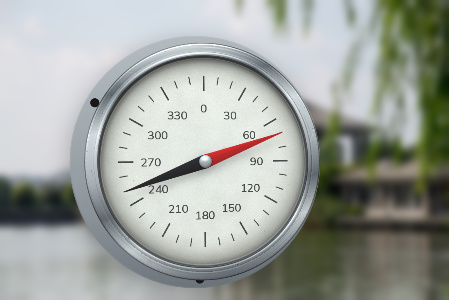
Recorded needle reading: ° 70
